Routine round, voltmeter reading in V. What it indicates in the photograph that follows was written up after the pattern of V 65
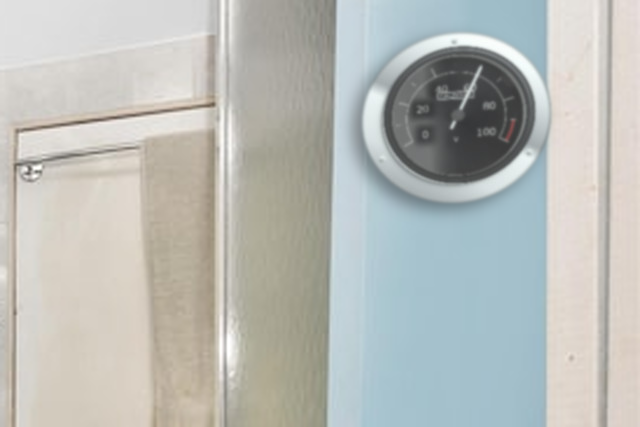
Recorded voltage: V 60
